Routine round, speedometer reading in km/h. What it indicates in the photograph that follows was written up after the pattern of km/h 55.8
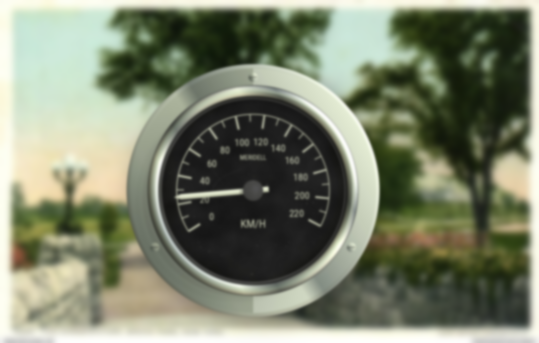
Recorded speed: km/h 25
